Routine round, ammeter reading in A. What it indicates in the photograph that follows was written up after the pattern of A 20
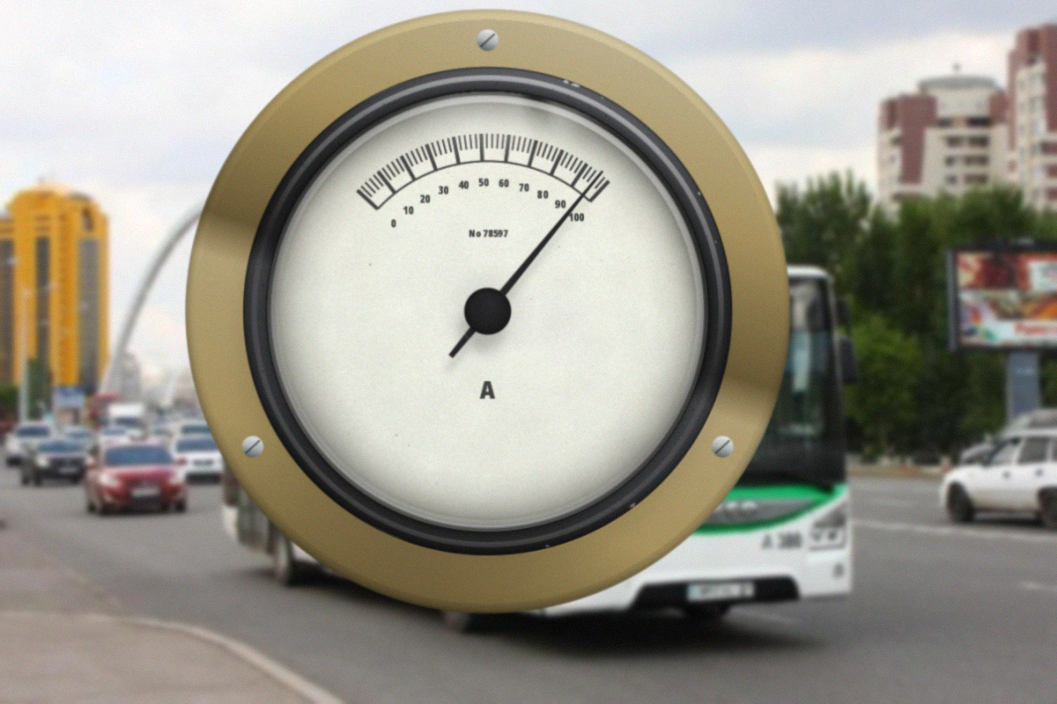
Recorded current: A 96
